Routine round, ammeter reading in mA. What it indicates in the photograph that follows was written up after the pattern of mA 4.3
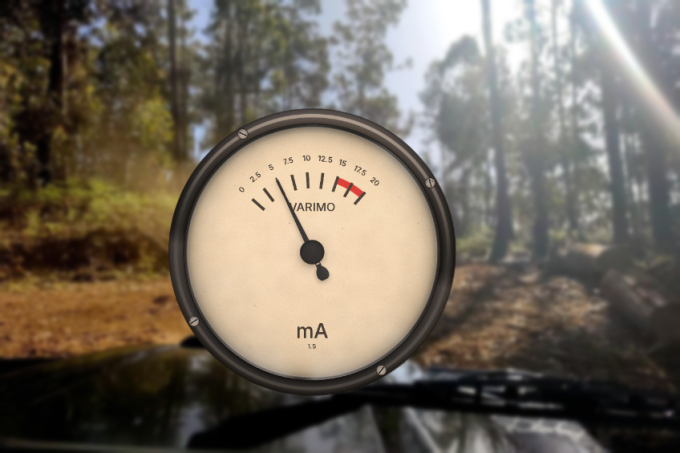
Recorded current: mA 5
